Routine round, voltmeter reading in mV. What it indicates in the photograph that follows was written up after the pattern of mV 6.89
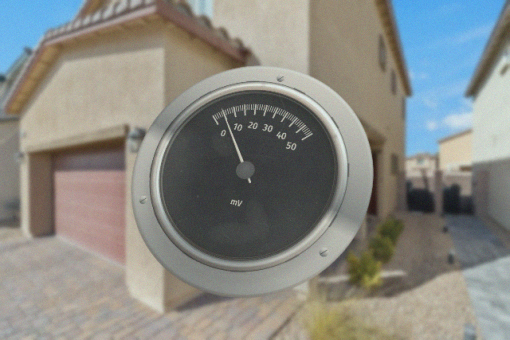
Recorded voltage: mV 5
